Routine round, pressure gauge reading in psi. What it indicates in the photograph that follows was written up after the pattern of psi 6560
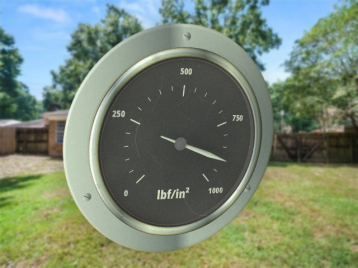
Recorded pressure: psi 900
